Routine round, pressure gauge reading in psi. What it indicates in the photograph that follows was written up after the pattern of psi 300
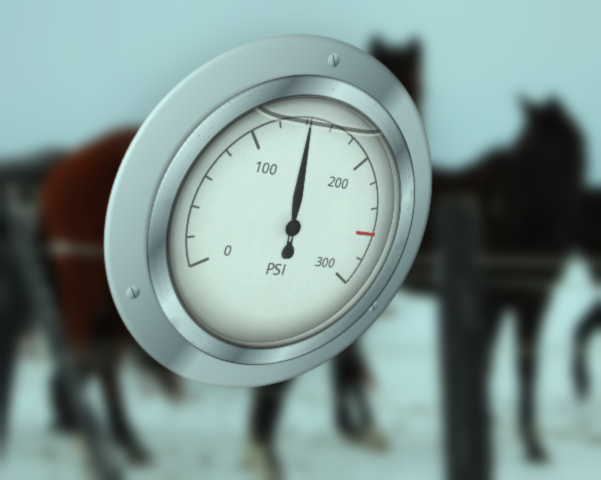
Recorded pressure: psi 140
